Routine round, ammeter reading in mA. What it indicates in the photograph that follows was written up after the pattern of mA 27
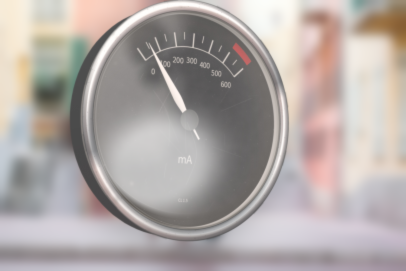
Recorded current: mA 50
